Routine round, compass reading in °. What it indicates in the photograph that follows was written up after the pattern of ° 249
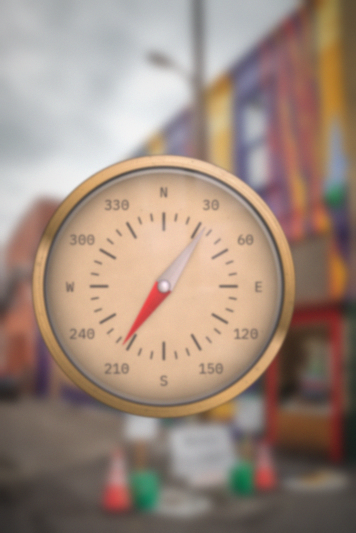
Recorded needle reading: ° 215
